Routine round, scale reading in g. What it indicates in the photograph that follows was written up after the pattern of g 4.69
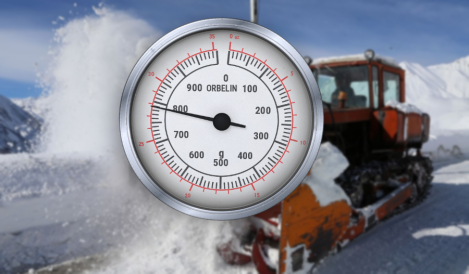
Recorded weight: g 790
